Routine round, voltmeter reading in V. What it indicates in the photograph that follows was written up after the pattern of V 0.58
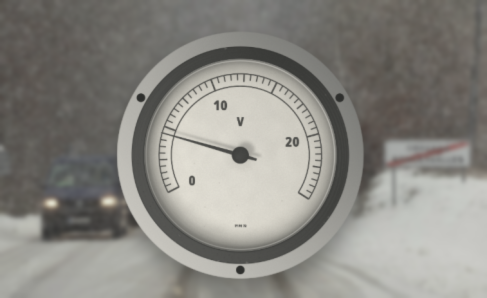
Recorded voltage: V 4.5
